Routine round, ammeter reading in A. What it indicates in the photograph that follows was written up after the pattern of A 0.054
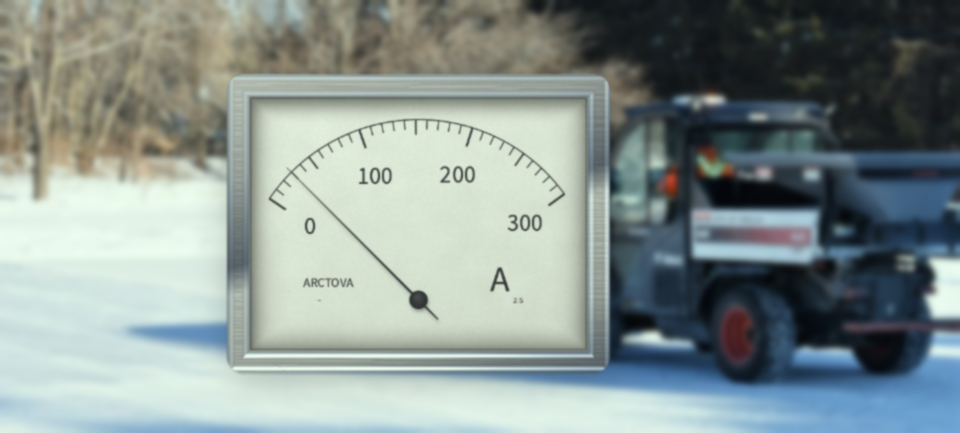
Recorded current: A 30
